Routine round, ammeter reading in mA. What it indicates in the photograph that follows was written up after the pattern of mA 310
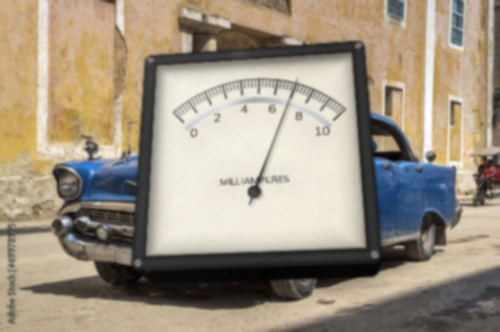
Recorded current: mA 7
